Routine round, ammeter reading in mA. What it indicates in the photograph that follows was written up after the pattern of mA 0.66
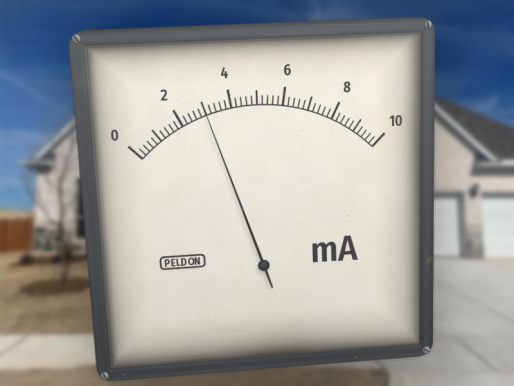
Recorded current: mA 3
